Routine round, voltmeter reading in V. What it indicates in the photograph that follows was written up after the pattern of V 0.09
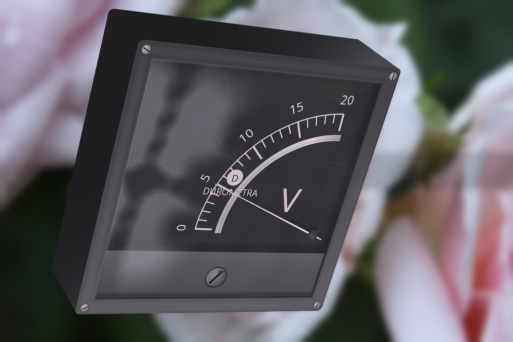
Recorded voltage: V 5
